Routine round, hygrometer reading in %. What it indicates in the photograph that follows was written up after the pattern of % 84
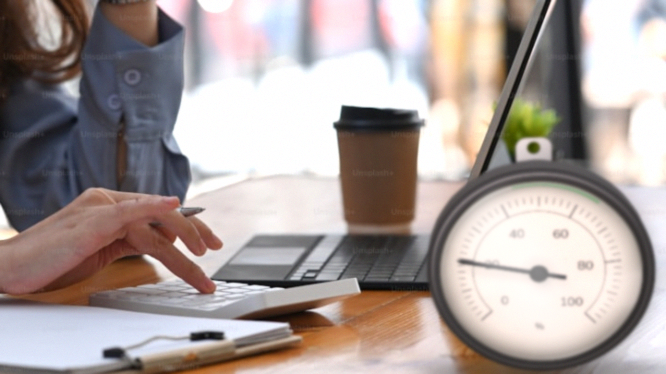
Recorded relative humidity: % 20
